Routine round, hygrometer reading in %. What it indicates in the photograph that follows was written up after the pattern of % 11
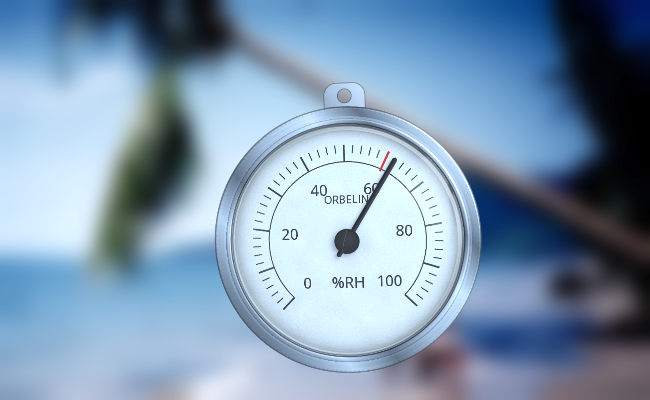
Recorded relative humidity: % 62
